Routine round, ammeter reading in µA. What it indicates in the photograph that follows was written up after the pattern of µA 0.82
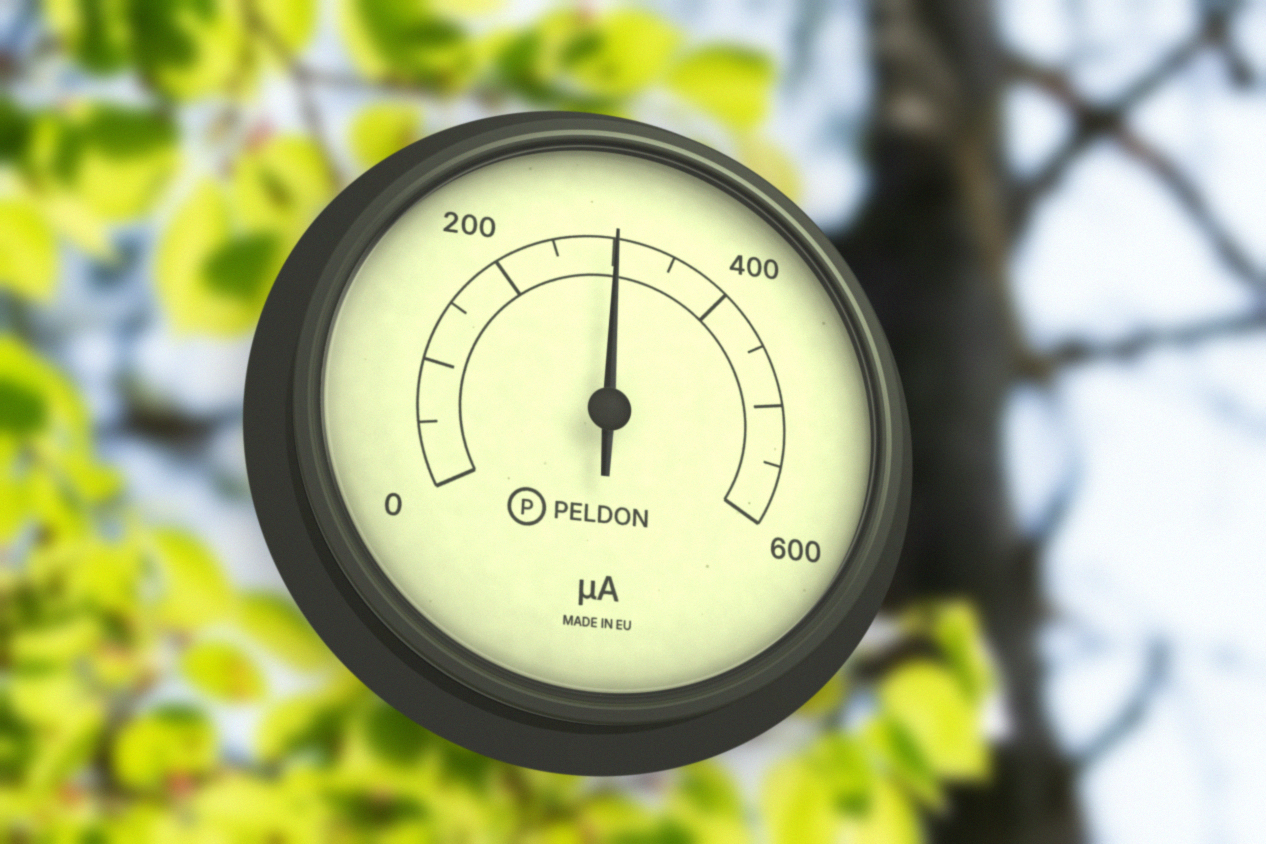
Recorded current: µA 300
